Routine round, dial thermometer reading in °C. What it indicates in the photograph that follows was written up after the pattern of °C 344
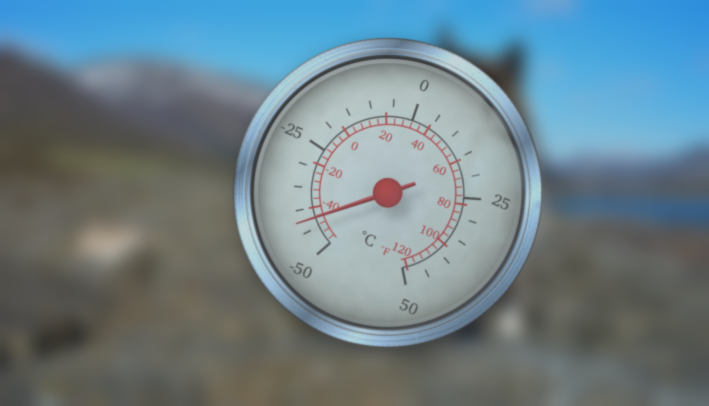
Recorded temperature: °C -42.5
